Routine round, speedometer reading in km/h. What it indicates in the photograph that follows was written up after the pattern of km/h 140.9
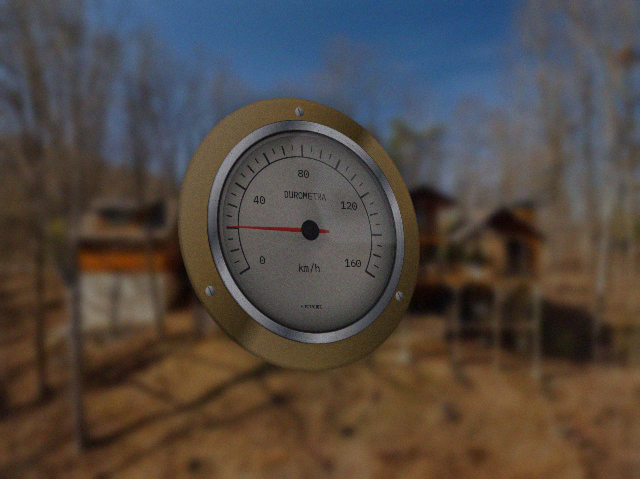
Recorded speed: km/h 20
